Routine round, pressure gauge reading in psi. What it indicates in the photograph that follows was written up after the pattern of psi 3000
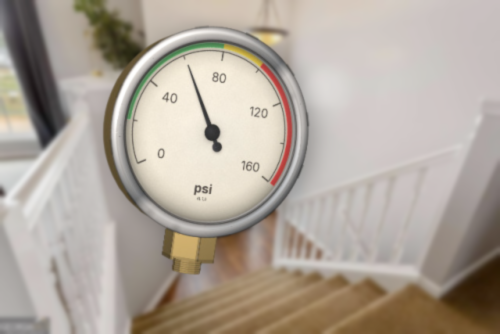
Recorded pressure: psi 60
